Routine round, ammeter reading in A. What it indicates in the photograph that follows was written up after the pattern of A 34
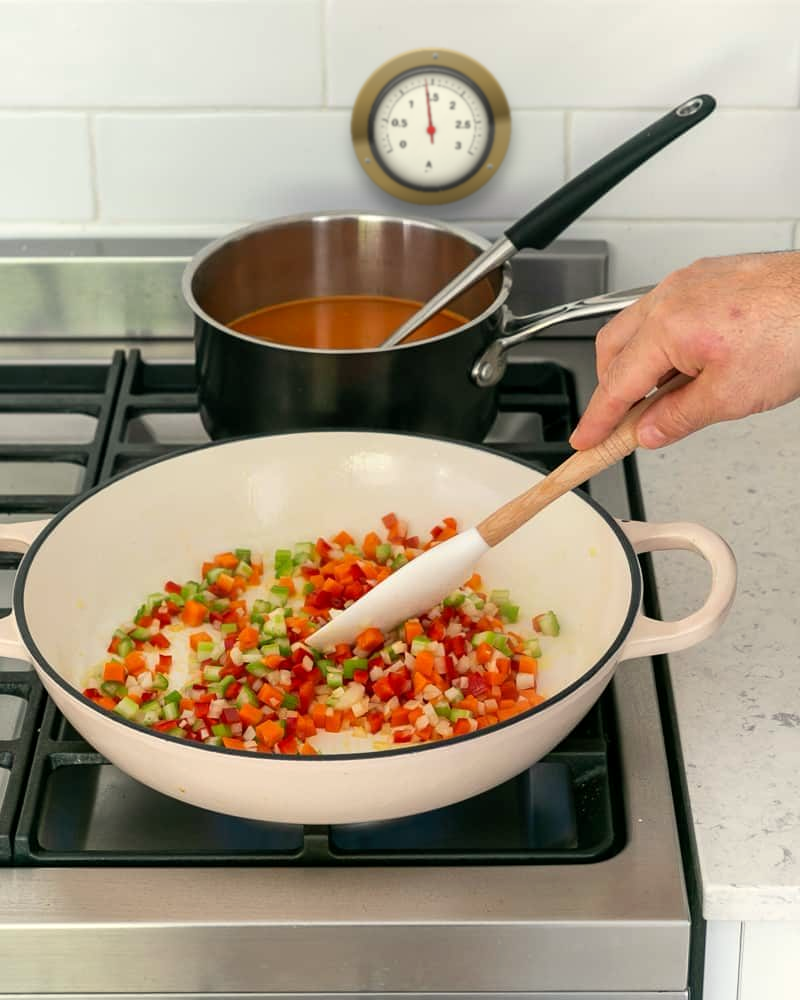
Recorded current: A 1.4
